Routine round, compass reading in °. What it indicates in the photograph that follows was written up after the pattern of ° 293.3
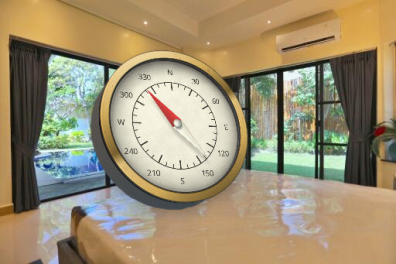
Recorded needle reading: ° 320
